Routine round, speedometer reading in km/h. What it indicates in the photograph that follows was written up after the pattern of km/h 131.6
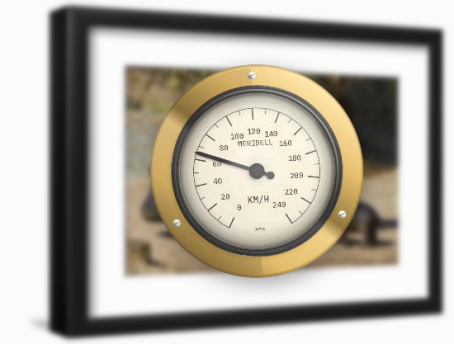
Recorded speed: km/h 65
